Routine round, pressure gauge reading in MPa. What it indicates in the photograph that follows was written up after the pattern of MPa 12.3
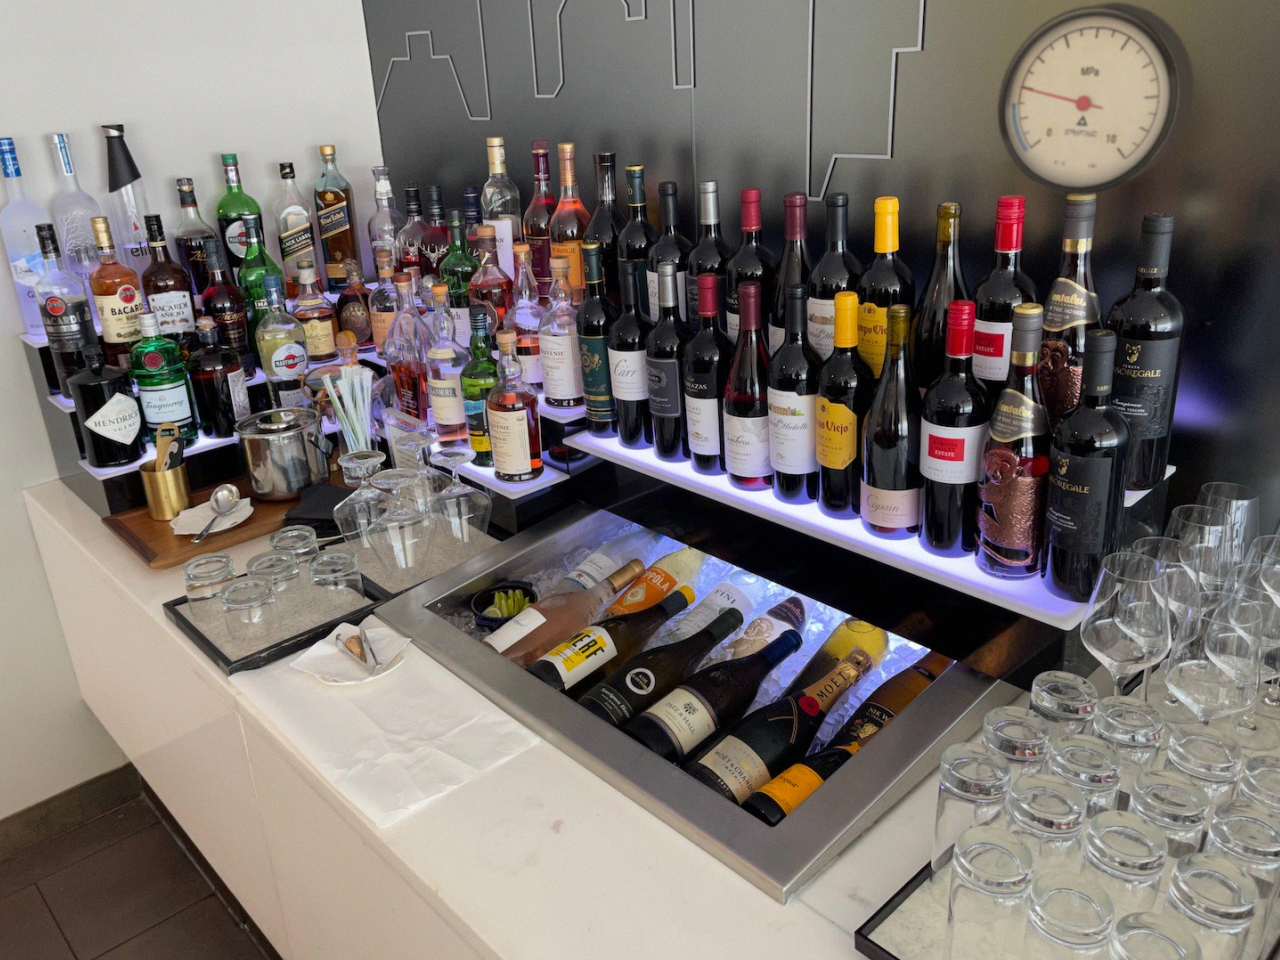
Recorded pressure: MPa 2
